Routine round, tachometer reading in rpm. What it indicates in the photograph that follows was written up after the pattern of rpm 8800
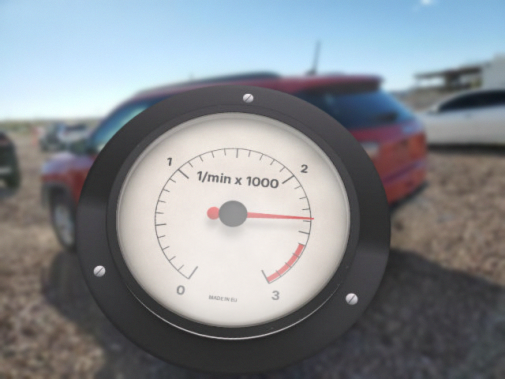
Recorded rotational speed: rpm 2400
